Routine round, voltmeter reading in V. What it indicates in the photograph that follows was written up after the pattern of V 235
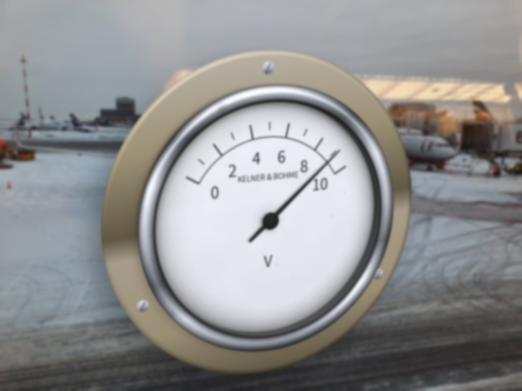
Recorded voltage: V 9
